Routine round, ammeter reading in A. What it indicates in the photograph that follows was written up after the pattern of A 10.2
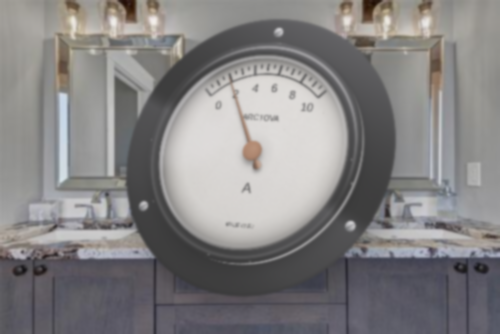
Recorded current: A 2
